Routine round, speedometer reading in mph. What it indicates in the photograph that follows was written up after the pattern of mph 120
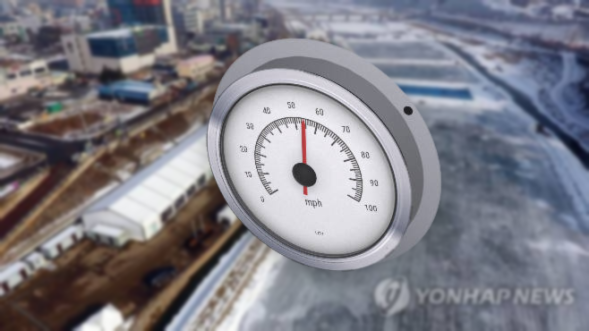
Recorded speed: mph 55
